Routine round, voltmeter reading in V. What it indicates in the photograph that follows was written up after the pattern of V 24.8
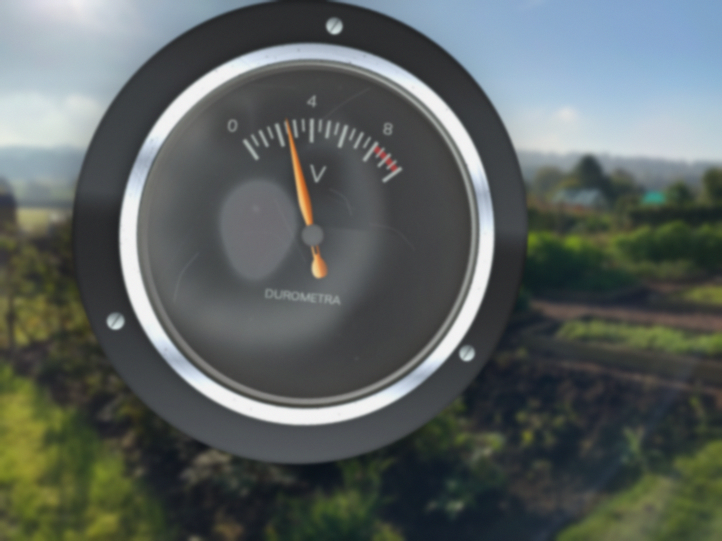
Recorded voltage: V 2.5
